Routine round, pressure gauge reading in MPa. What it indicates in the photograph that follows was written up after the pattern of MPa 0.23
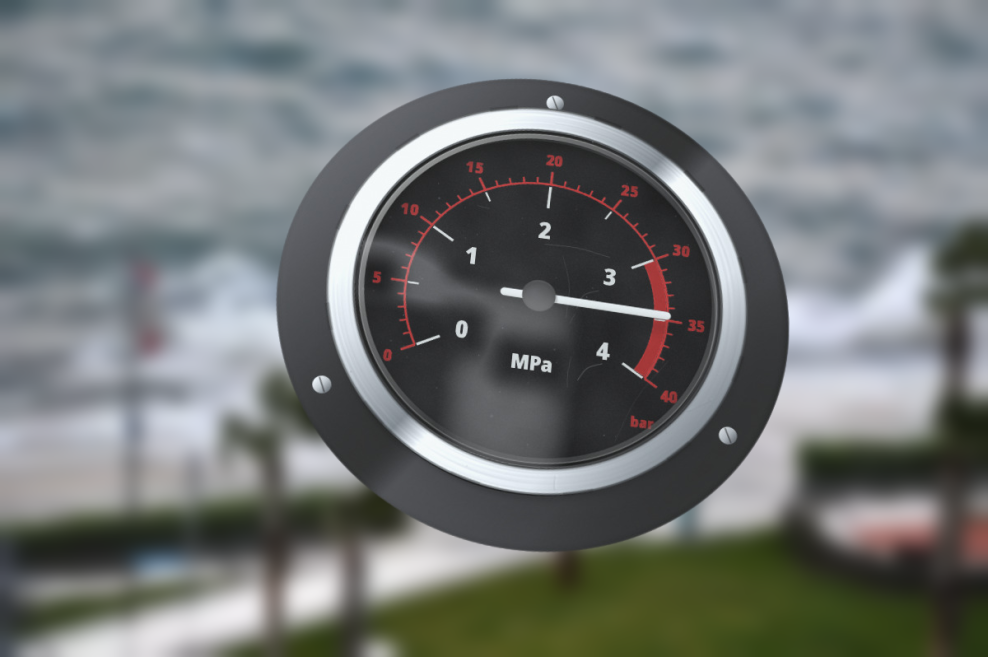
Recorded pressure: MPa 3.5
